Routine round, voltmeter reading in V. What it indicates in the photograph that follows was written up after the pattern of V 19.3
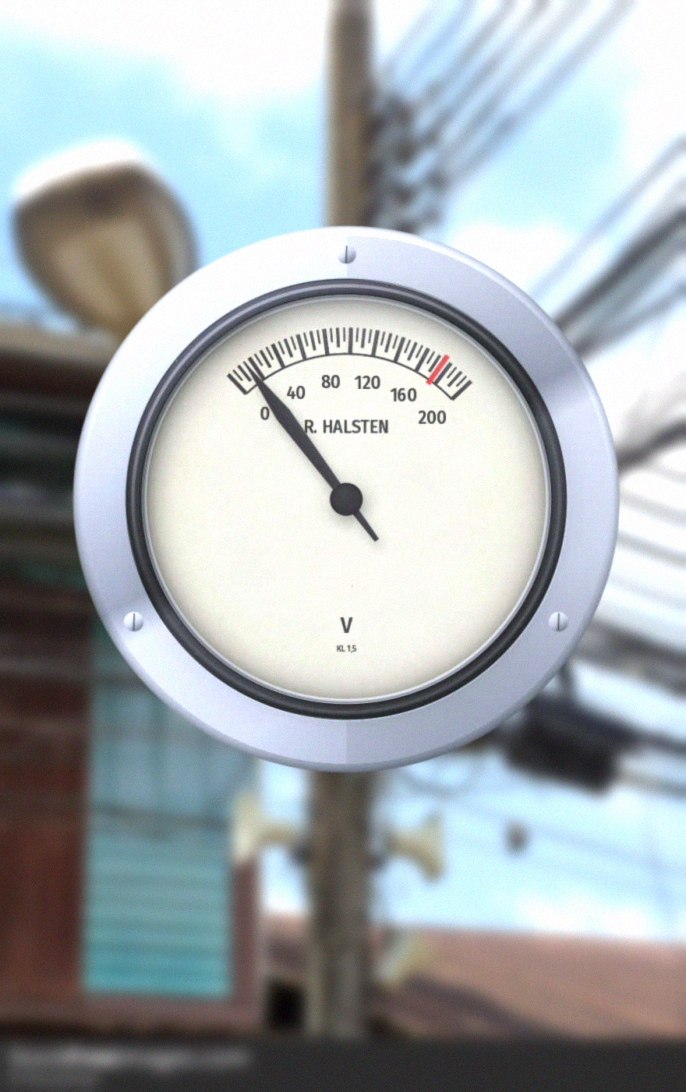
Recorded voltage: V 15
